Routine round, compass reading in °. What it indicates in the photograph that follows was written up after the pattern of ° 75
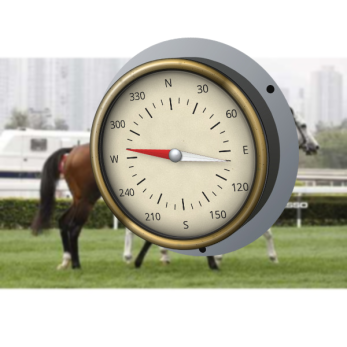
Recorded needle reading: ° 280
